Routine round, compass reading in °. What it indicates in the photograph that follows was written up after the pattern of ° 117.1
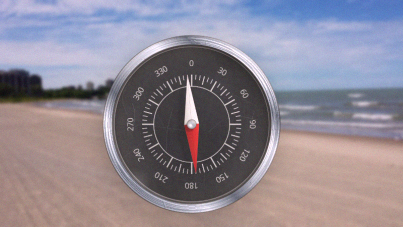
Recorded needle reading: ° 175
